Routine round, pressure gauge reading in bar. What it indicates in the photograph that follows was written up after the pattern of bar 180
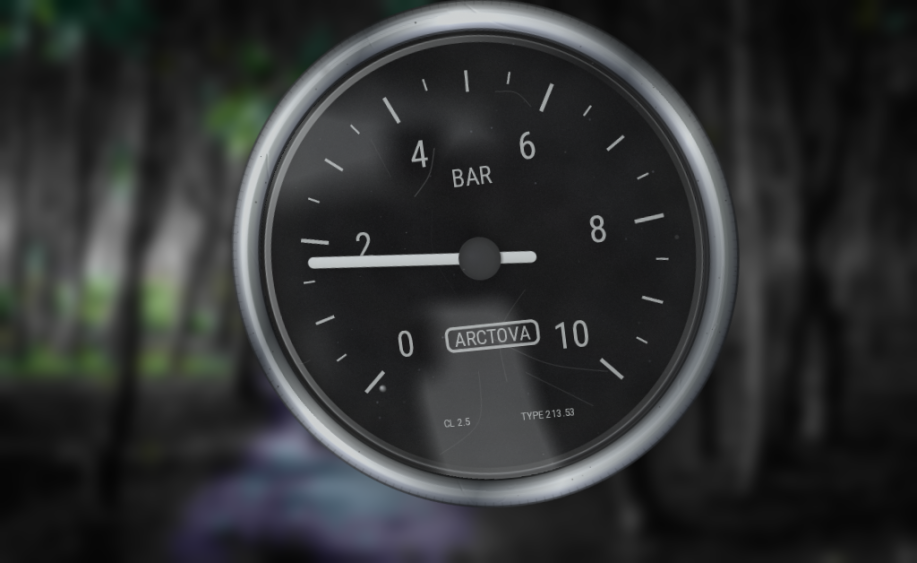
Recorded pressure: bar 1.75
